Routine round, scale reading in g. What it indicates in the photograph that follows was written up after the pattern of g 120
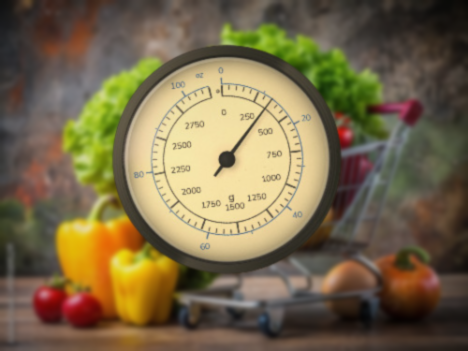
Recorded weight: g 350
